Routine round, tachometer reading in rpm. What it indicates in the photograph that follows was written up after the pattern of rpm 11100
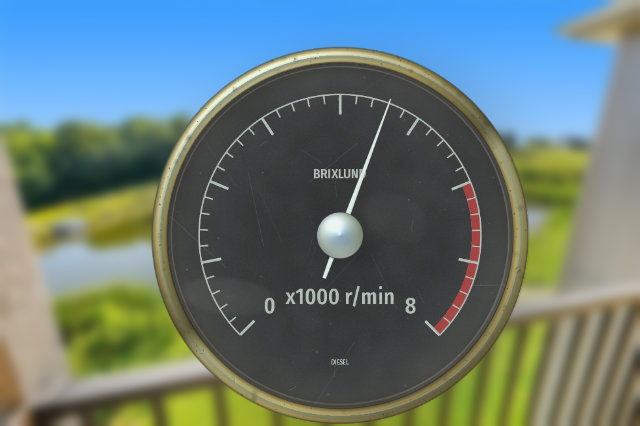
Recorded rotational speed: rpm 4600
